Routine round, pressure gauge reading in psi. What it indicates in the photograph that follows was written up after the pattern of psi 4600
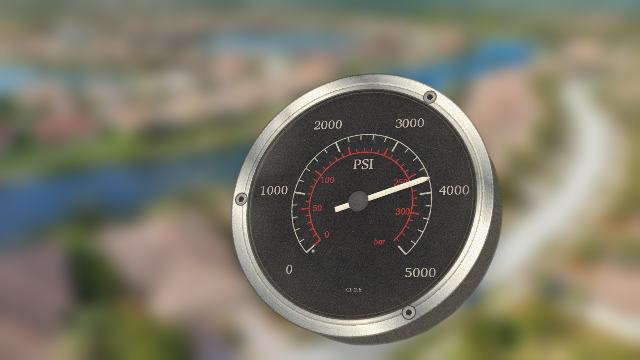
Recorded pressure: psi 3800
